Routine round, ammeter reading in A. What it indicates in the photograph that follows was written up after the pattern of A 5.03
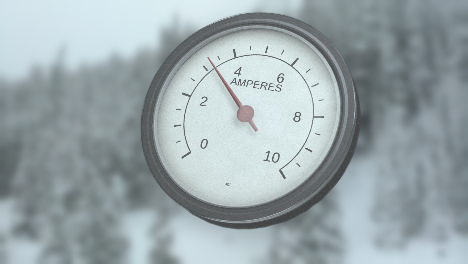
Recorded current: A 3.25
